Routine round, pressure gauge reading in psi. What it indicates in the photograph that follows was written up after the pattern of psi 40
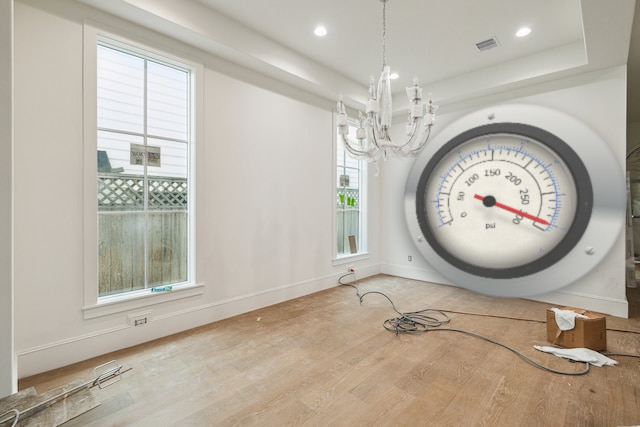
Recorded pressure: psi 290
